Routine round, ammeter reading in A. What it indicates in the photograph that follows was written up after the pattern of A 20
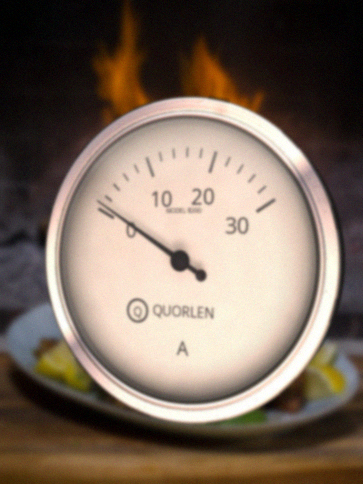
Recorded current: A 1
